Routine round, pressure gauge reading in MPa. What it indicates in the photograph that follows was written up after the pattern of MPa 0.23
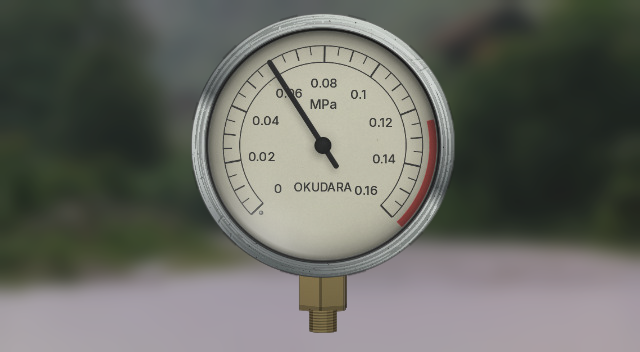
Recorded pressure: MPa 0.06
